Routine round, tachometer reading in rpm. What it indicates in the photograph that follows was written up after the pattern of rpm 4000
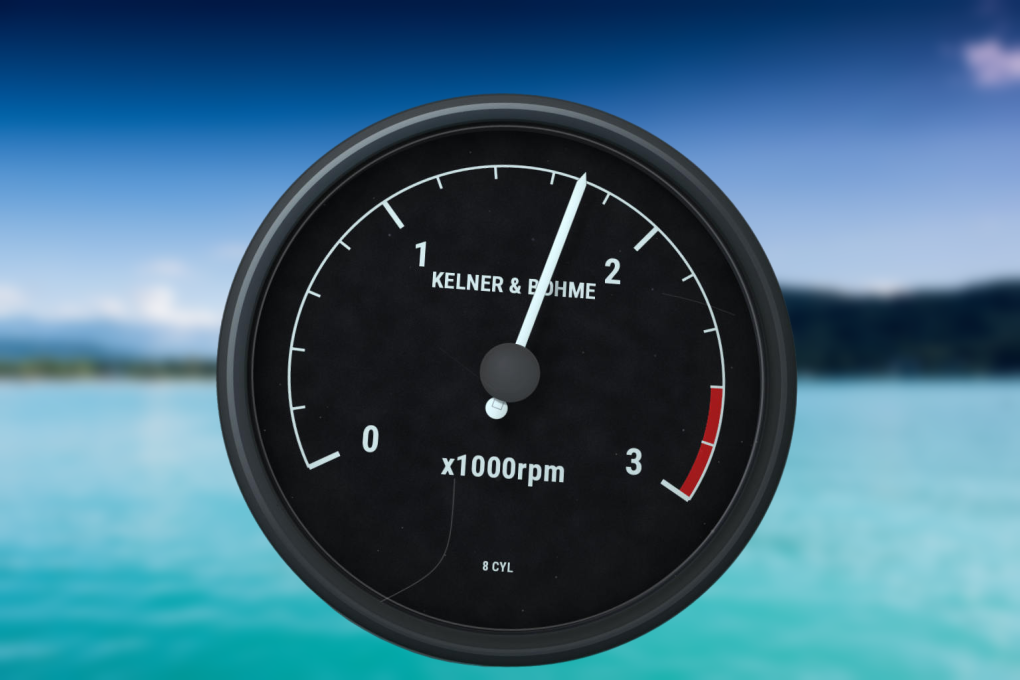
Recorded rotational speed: rpm 1700
